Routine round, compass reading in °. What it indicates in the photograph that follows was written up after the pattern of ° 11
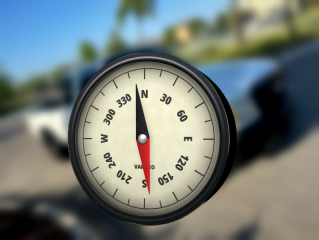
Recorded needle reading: ° 172.5
